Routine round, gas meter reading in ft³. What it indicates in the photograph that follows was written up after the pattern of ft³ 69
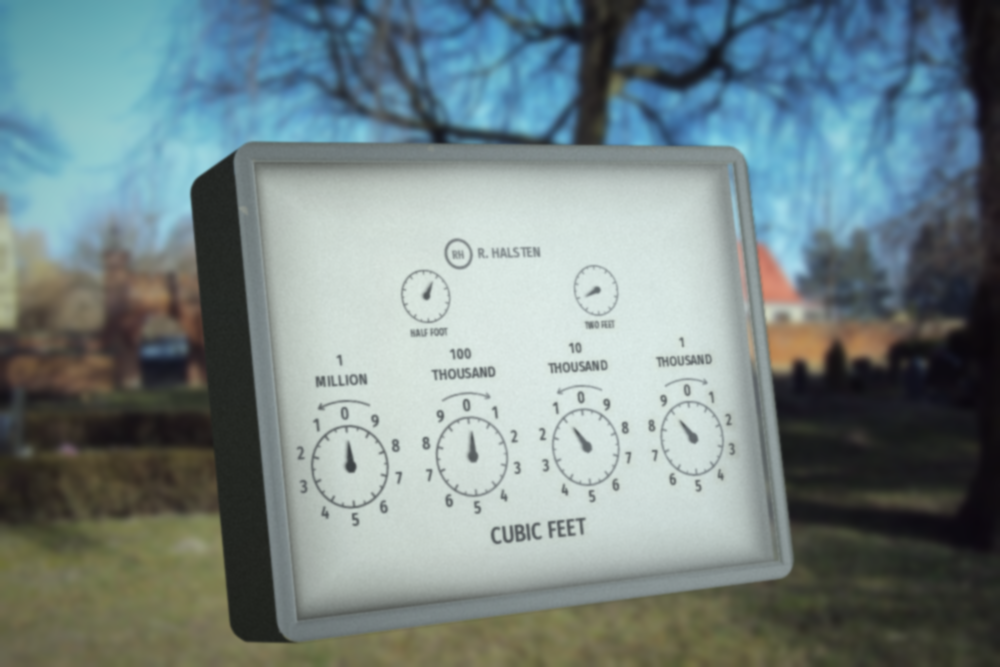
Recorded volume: ft³ 900
